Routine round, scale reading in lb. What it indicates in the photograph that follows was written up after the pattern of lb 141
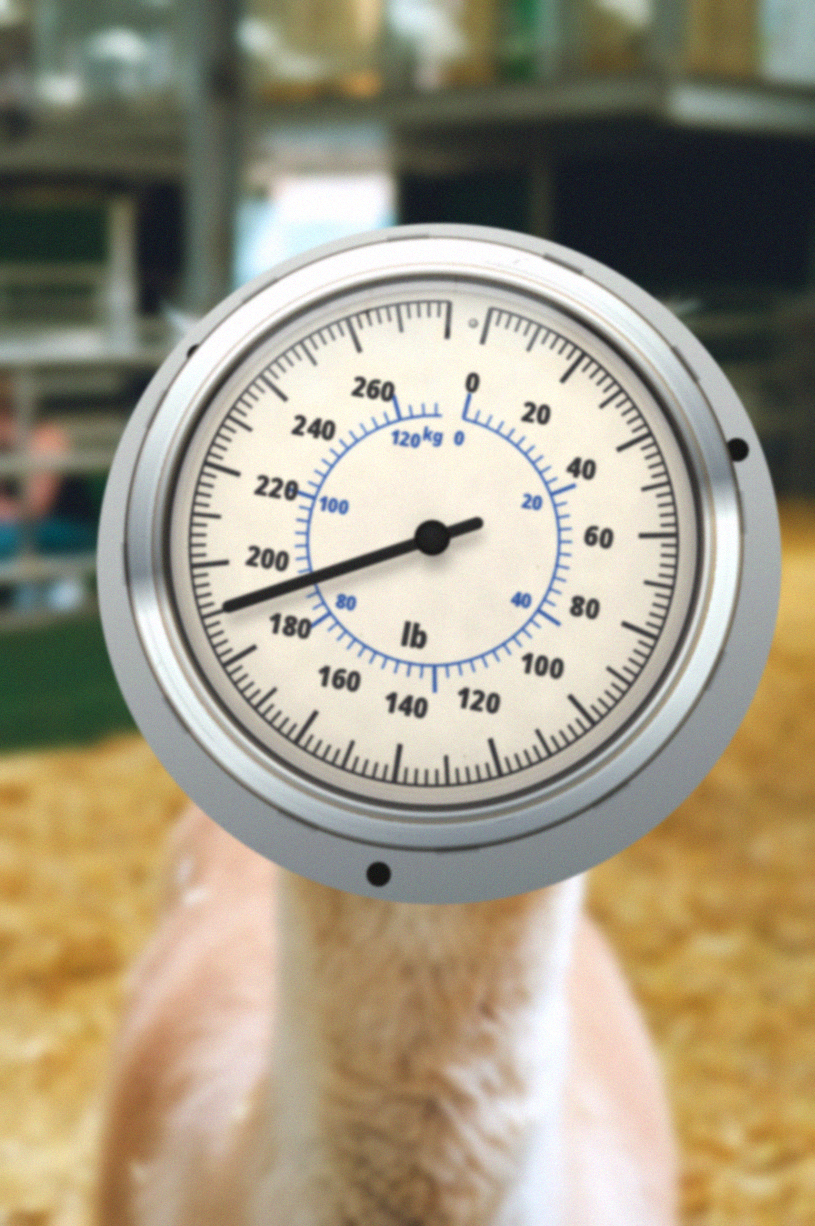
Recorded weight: lb 190
